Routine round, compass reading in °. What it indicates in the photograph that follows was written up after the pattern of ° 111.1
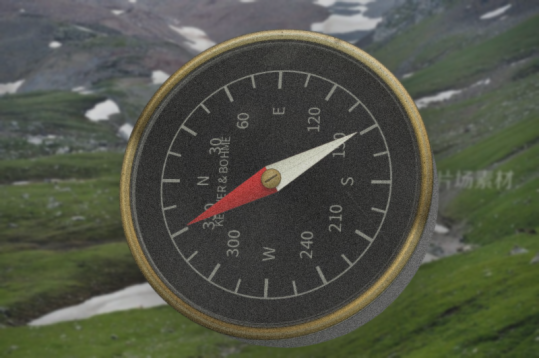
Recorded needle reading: ° 330
